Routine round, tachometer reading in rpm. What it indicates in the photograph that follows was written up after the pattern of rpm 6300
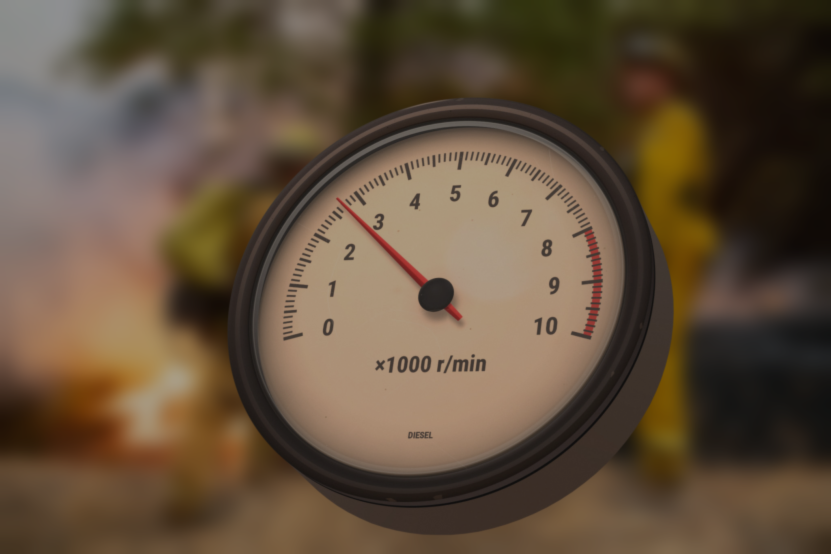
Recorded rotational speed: rpm 2700
